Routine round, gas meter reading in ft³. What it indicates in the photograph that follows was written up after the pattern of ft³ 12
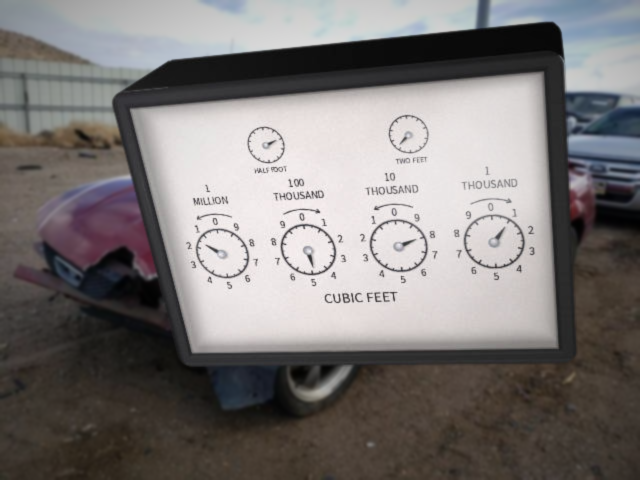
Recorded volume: ft³ 148100
